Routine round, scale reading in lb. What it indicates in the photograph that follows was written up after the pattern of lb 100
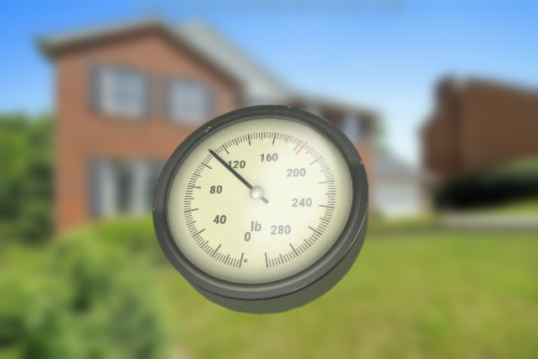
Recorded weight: lb 110
